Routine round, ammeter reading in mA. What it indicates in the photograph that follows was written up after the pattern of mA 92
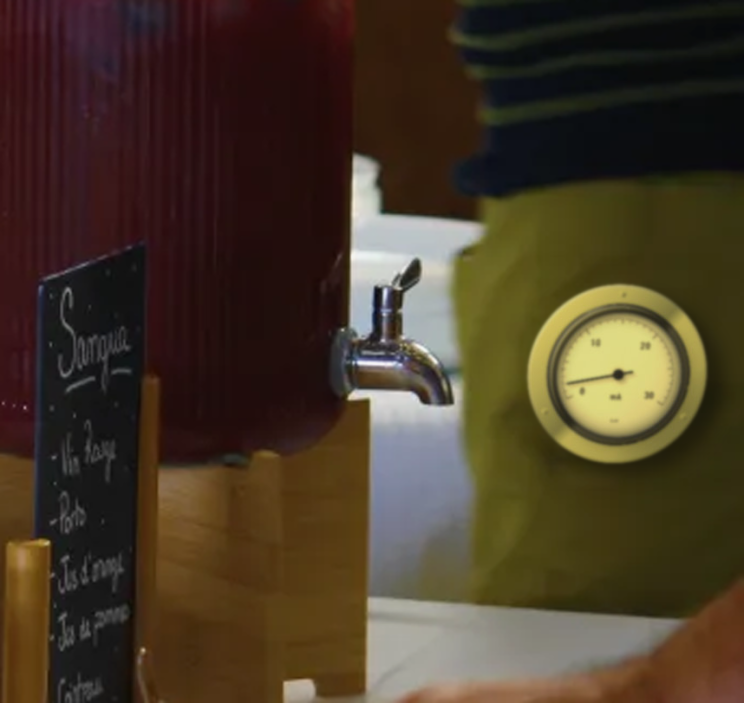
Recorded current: mA 2
